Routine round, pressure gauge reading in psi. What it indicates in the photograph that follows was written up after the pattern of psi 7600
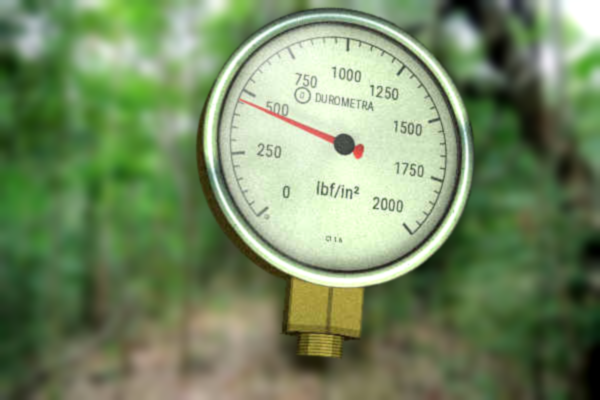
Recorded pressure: psi 450
